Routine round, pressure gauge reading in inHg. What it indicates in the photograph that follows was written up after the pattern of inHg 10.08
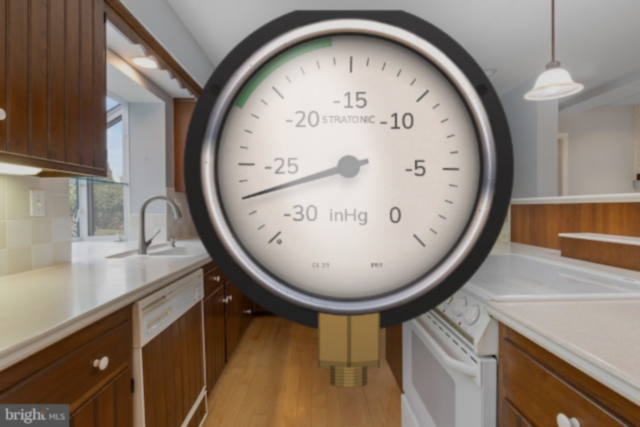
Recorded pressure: inHg -27
